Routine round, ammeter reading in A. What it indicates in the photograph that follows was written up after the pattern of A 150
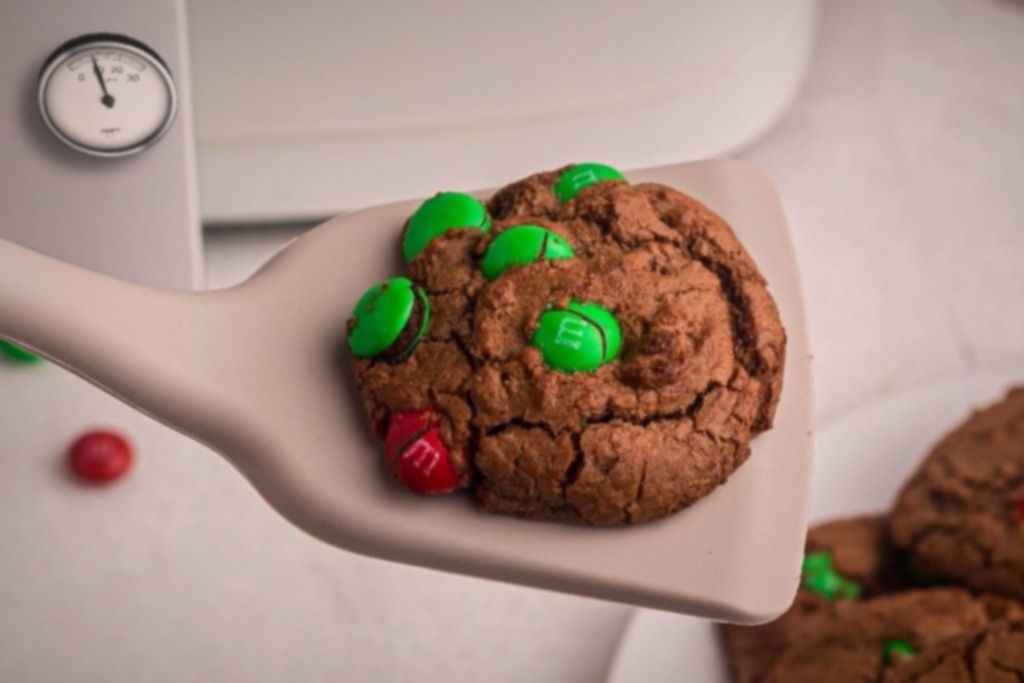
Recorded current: A 10
